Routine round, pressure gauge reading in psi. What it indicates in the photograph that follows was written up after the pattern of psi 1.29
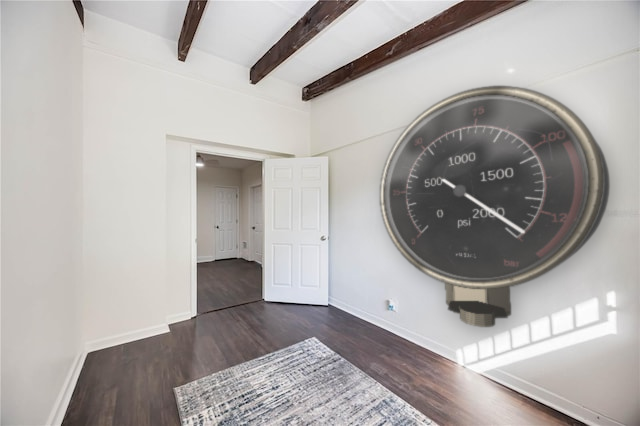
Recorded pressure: psi 1950
